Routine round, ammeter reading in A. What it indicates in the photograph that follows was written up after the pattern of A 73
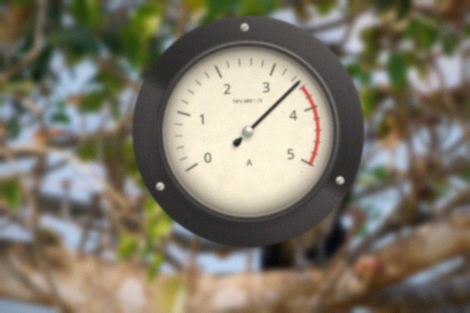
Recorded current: A 3.5
